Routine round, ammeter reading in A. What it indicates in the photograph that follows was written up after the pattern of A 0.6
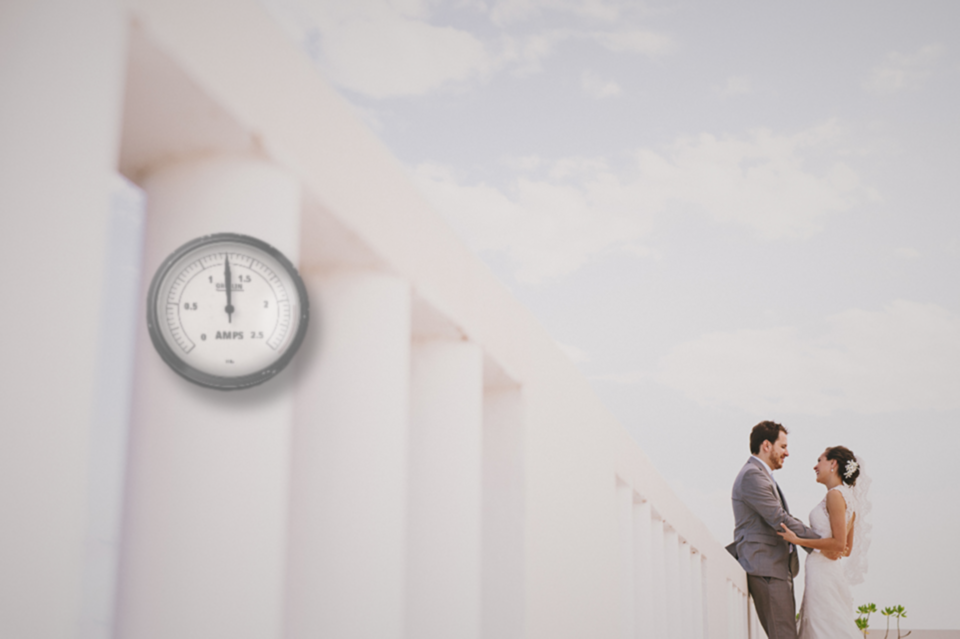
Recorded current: A 1.25
